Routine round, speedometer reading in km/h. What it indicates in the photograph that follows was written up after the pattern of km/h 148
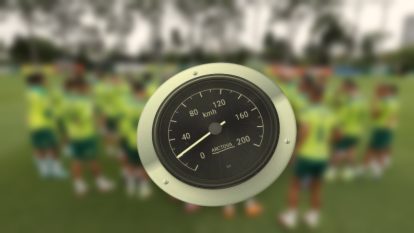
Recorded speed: km/h 20
